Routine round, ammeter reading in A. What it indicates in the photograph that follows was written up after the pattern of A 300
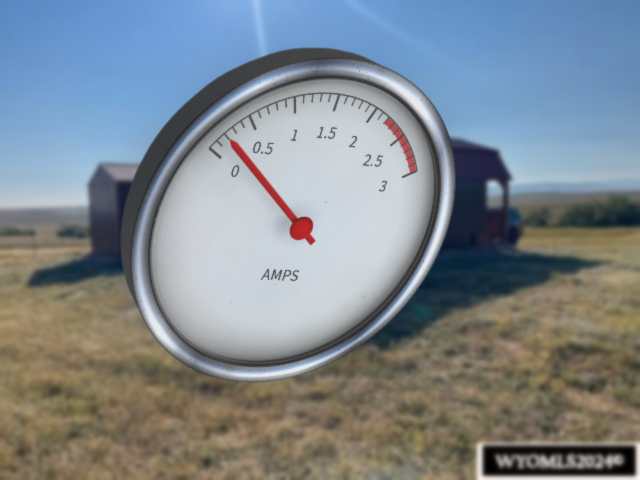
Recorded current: A 0.2
